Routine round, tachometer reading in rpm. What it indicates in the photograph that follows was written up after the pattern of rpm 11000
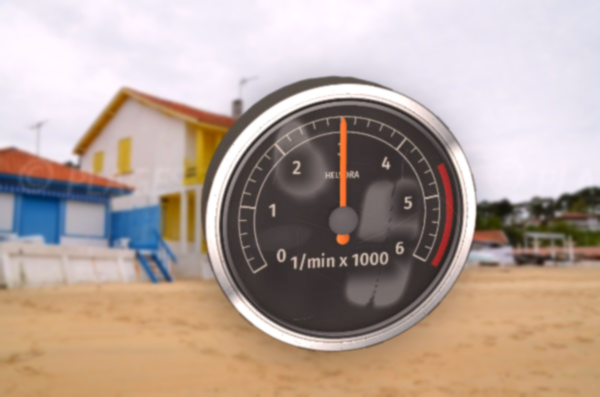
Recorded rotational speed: rpm 3000
